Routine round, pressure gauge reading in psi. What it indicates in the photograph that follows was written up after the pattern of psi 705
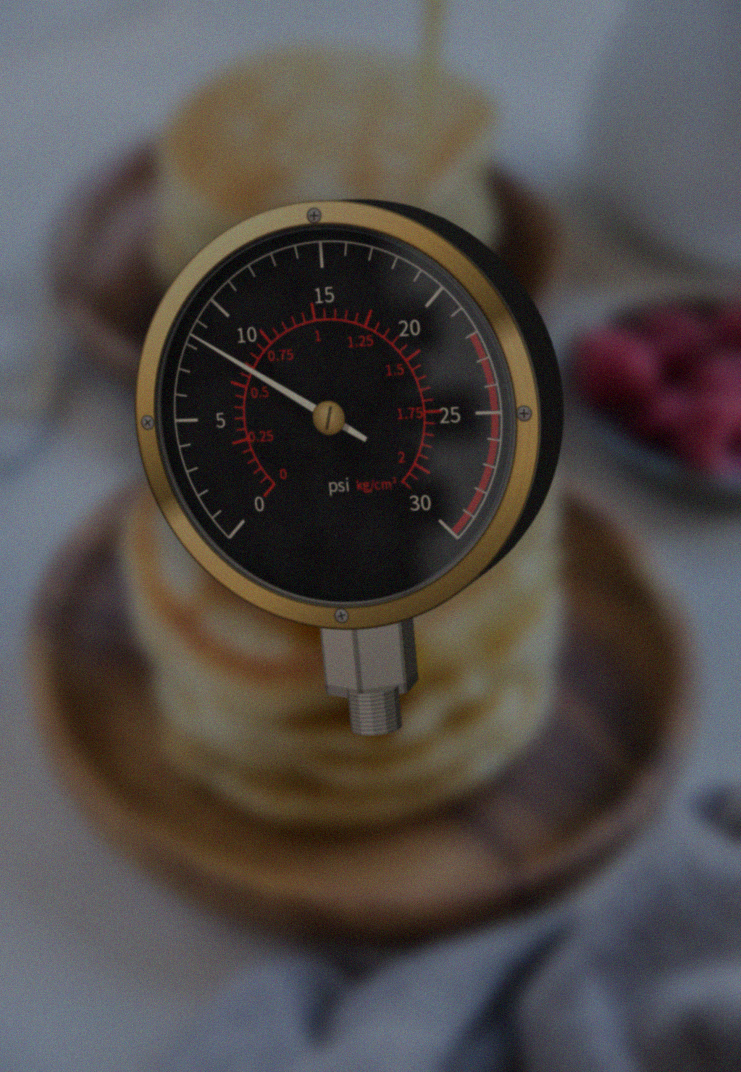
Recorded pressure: psi 8.5
